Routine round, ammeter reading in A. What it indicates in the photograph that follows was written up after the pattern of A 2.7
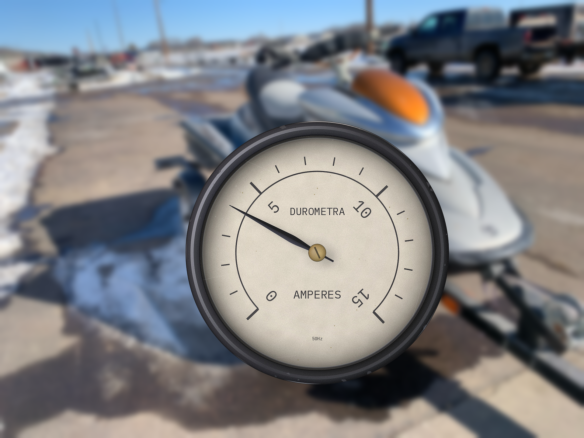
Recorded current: A 4
